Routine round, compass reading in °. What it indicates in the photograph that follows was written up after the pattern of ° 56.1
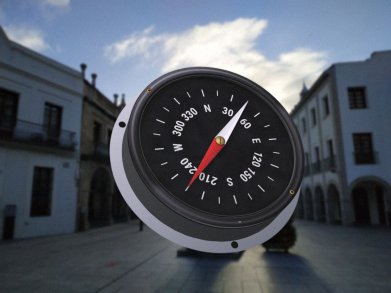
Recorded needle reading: ° 225
